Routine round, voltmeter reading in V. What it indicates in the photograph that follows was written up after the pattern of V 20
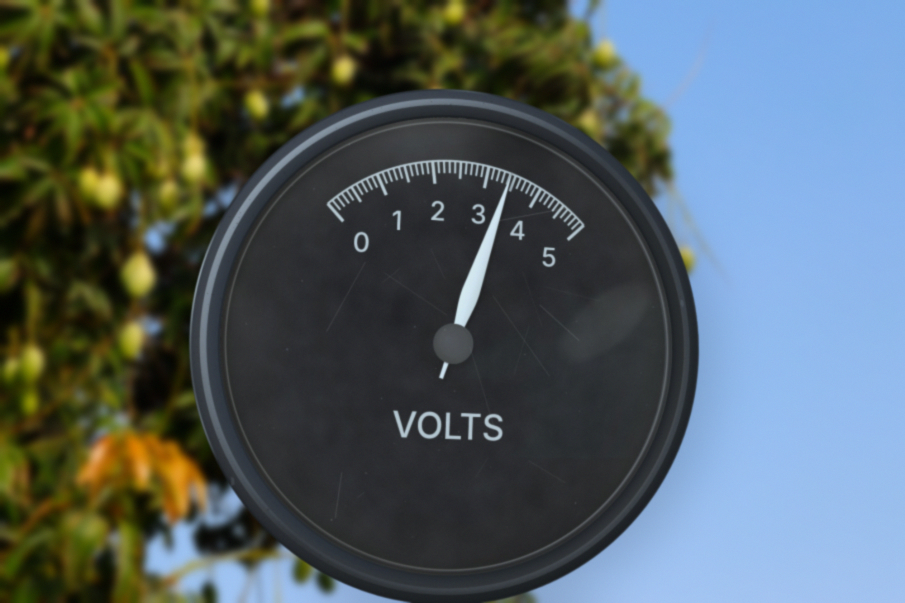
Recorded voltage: V 3.4
